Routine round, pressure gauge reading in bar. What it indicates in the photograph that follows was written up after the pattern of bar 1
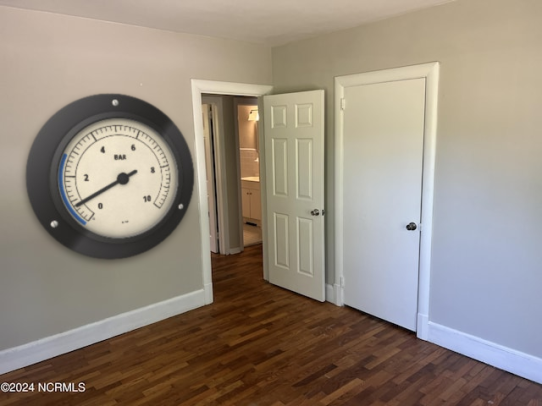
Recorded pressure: bar 0.8
